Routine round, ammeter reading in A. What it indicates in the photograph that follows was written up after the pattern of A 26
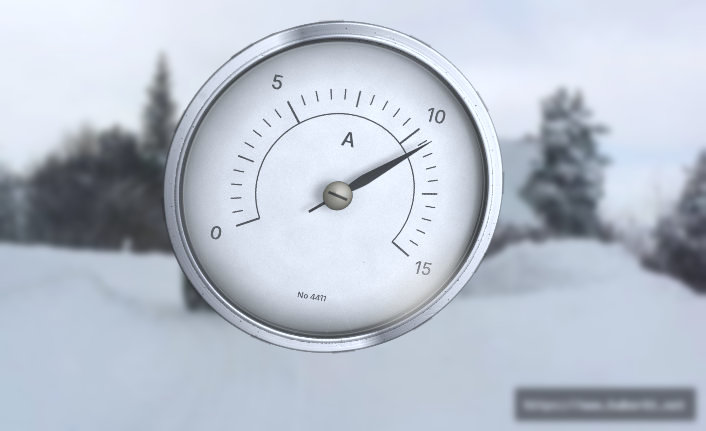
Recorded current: A 10.5
